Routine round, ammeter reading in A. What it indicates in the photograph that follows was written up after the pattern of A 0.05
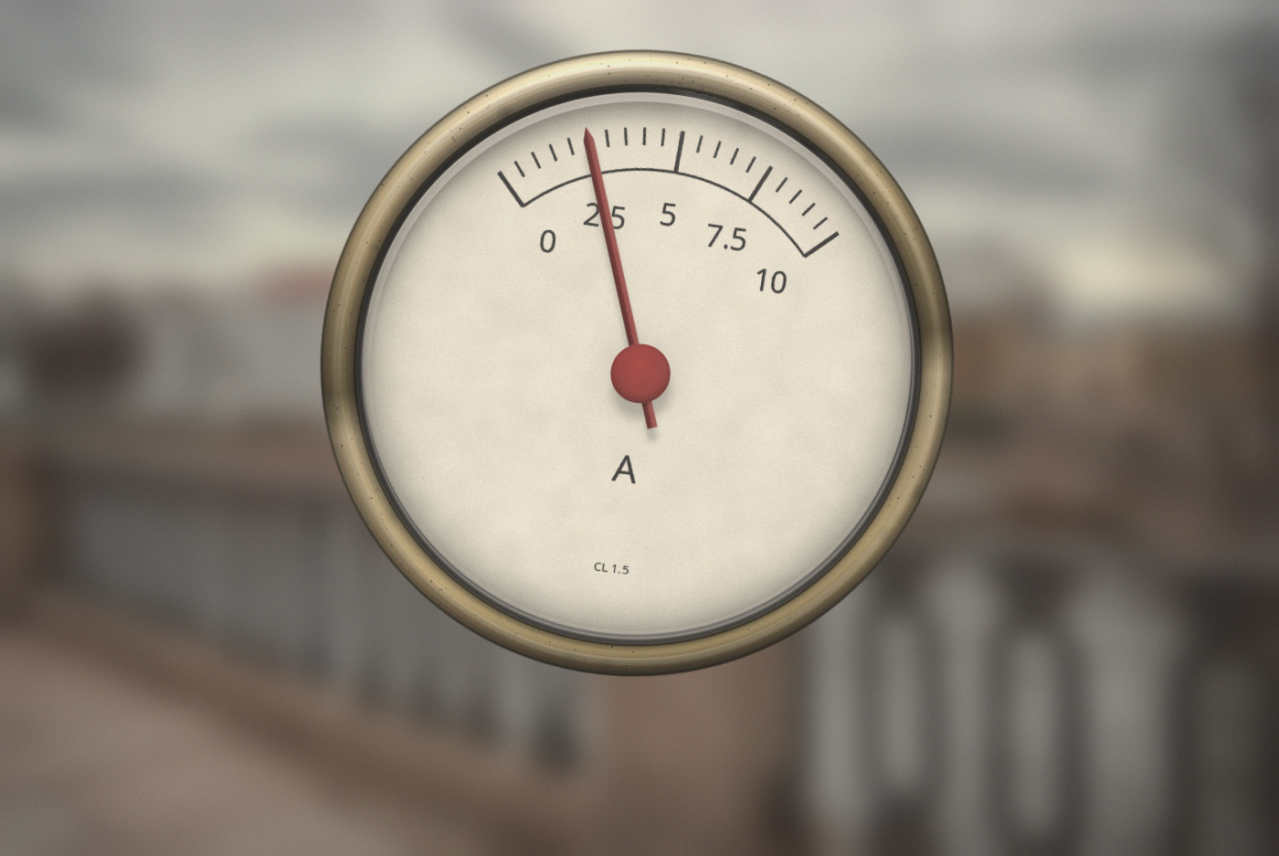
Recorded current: A 2.5
